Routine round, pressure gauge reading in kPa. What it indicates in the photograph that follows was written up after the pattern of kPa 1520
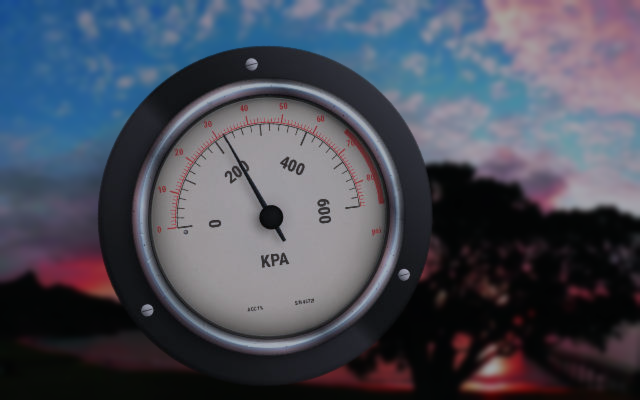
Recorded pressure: kPa 220
